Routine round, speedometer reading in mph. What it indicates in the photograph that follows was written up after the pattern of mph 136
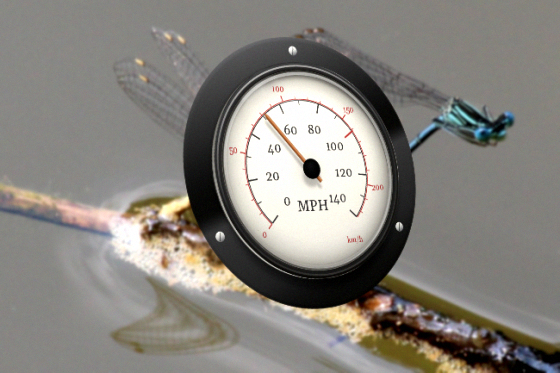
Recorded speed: mph 50
